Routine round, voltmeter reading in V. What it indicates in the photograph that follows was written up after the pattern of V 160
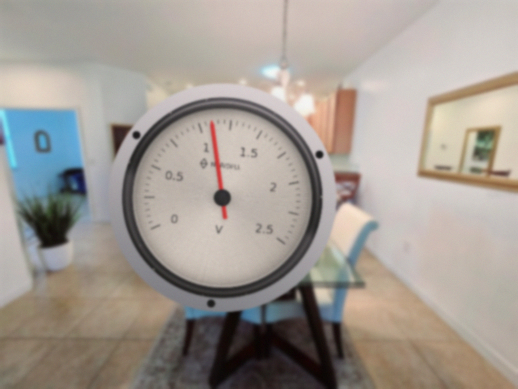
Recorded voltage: V 1.1
